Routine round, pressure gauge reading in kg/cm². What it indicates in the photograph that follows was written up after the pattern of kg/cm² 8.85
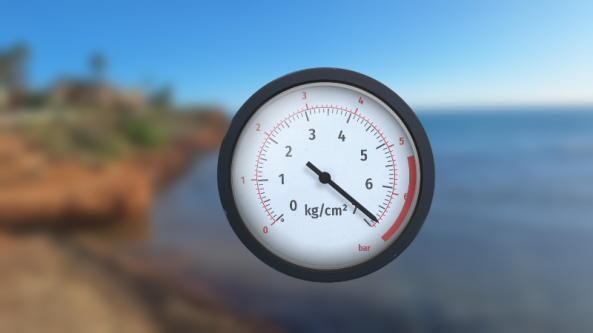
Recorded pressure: kg/cm² 6.8
